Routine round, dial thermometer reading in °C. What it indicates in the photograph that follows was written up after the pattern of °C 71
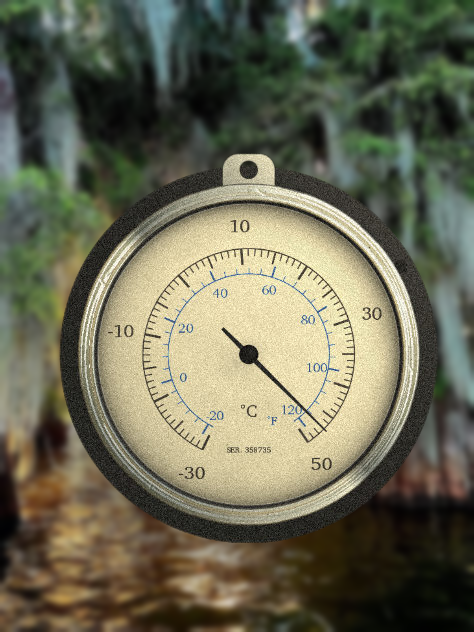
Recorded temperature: °C 47
